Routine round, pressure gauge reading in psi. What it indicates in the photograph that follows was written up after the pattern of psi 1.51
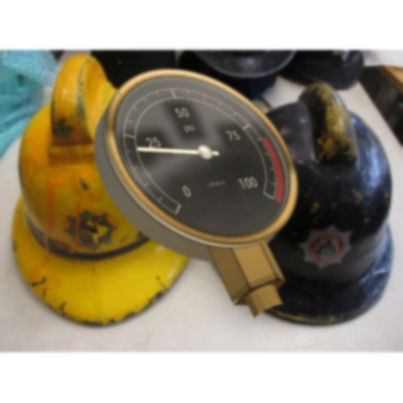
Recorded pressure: psi 20
